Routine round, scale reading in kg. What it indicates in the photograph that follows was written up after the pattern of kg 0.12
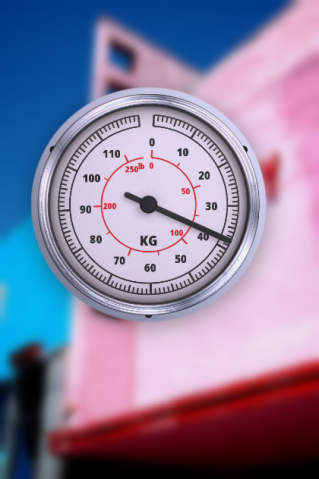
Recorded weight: kg 38
